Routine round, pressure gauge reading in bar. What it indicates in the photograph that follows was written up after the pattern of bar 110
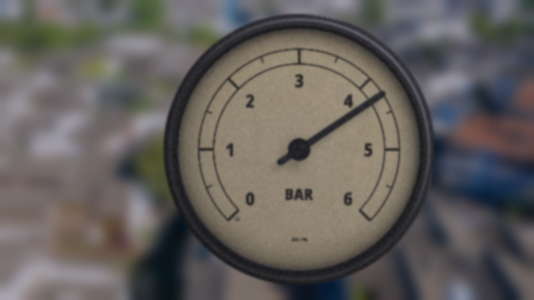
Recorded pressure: bar 4.25
